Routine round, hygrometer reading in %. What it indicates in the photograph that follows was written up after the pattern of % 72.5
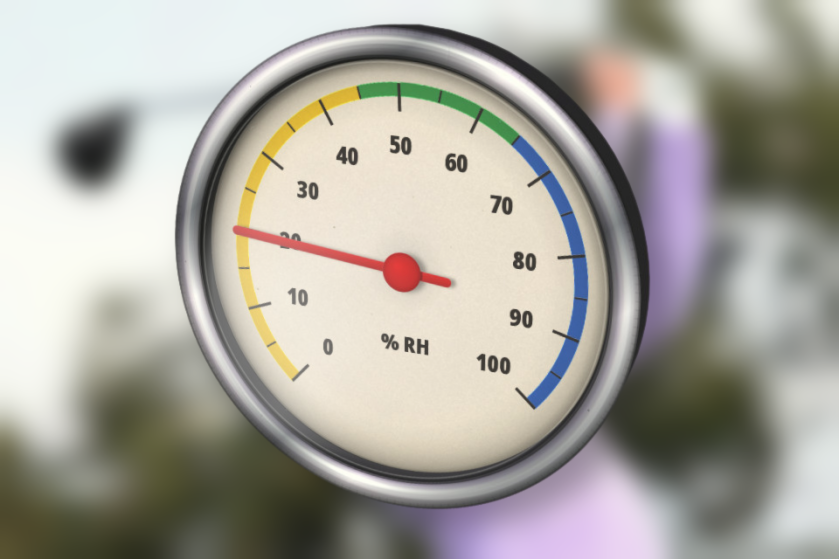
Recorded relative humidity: % 20
